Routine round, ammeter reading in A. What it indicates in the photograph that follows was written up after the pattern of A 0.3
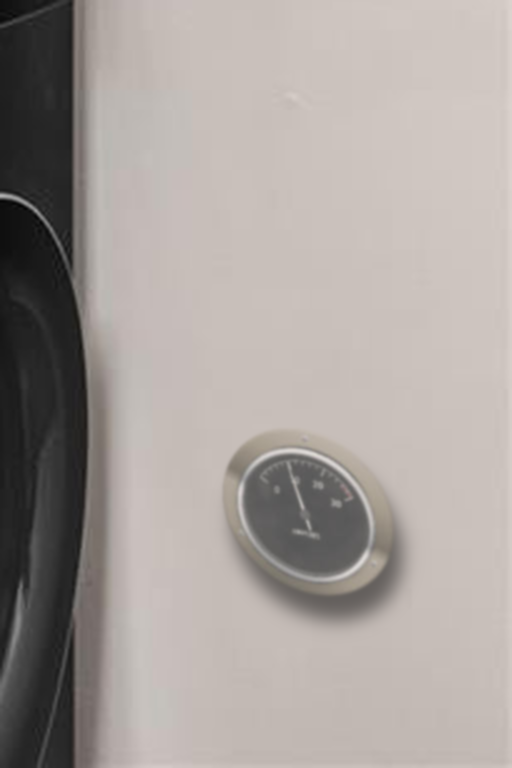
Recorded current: A 10
